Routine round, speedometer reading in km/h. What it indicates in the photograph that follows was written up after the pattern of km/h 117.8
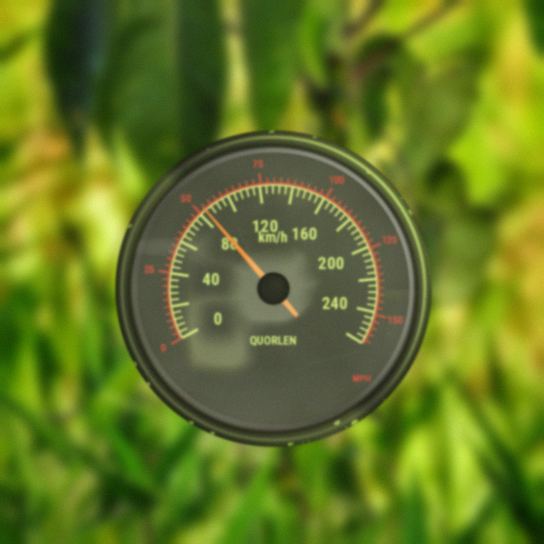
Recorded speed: km/h 84
